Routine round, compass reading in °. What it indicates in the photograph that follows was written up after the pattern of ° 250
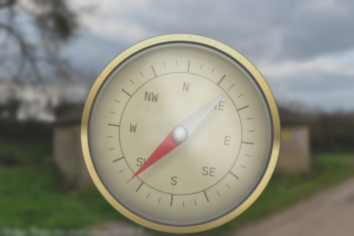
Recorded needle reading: ° 220
